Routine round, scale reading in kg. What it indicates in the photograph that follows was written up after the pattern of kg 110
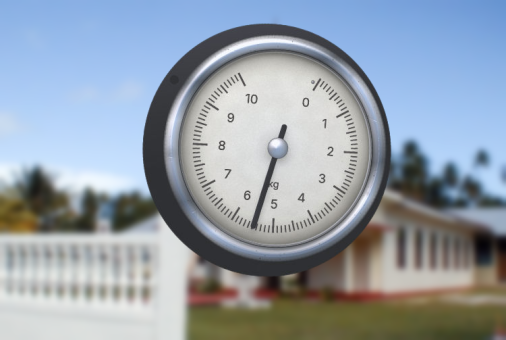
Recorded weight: kg 5.5
